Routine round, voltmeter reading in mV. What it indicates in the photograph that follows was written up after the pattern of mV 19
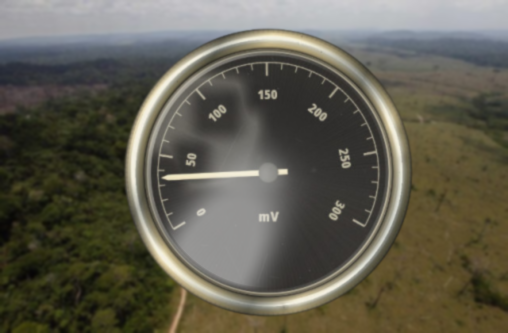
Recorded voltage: mV 35
